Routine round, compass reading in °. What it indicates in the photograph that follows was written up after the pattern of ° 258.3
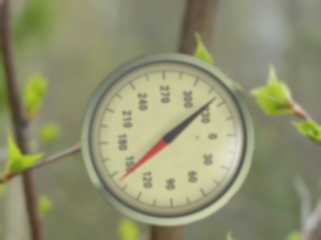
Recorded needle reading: ° 142.5
